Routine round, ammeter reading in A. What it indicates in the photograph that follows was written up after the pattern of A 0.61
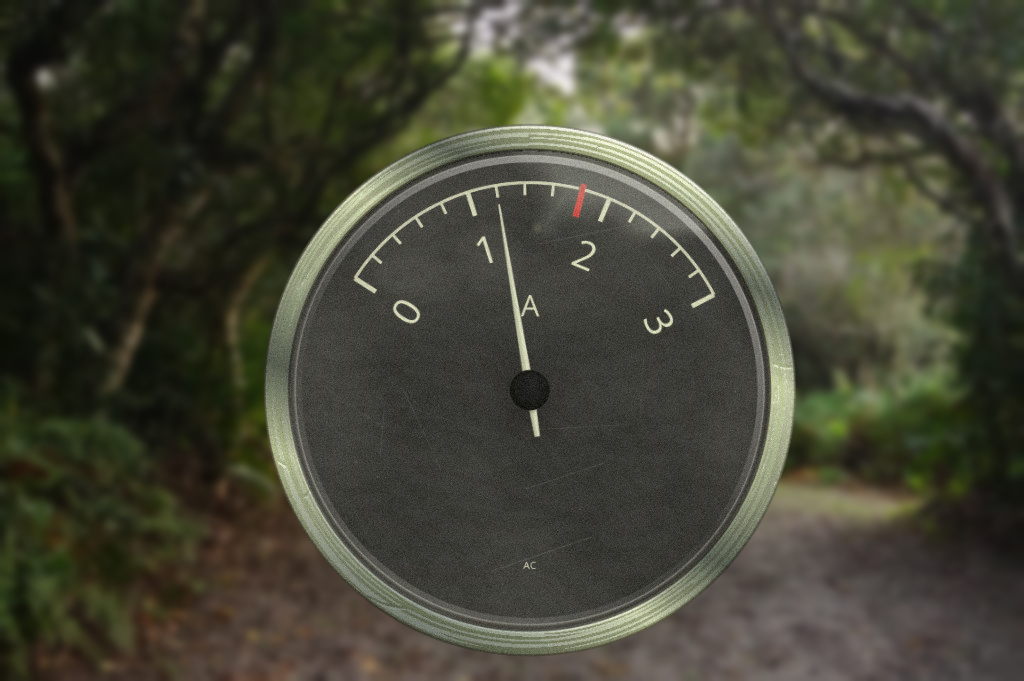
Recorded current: A 1.2
